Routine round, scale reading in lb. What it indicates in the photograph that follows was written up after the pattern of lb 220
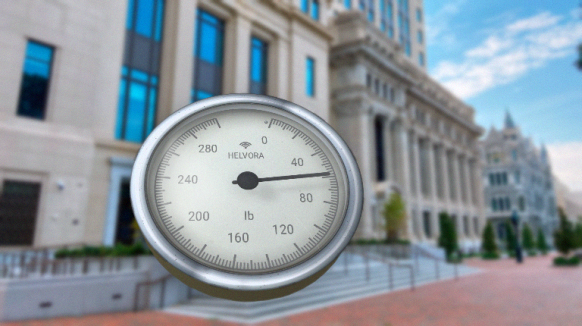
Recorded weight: lb 60
